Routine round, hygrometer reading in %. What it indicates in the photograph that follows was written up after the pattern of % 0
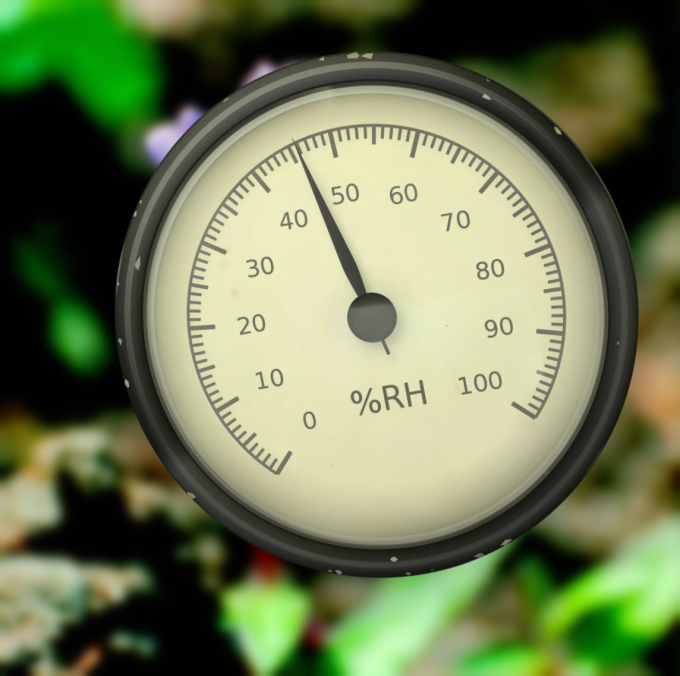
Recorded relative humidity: % 46
